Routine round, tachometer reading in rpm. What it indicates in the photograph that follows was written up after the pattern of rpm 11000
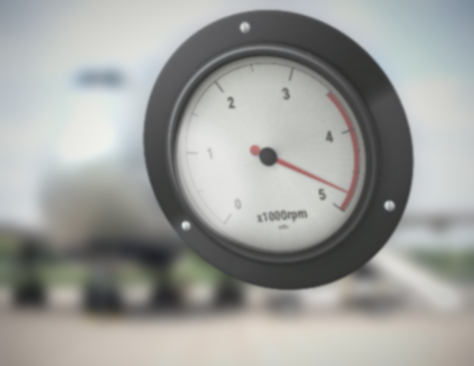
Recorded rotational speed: rpm 4750
